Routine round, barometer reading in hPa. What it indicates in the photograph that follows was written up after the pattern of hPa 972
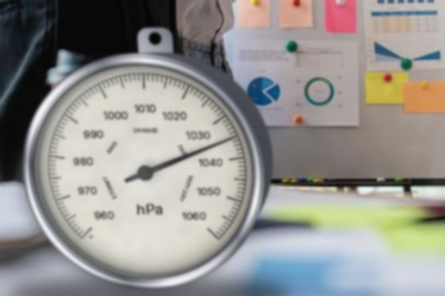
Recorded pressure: hPa 1035
